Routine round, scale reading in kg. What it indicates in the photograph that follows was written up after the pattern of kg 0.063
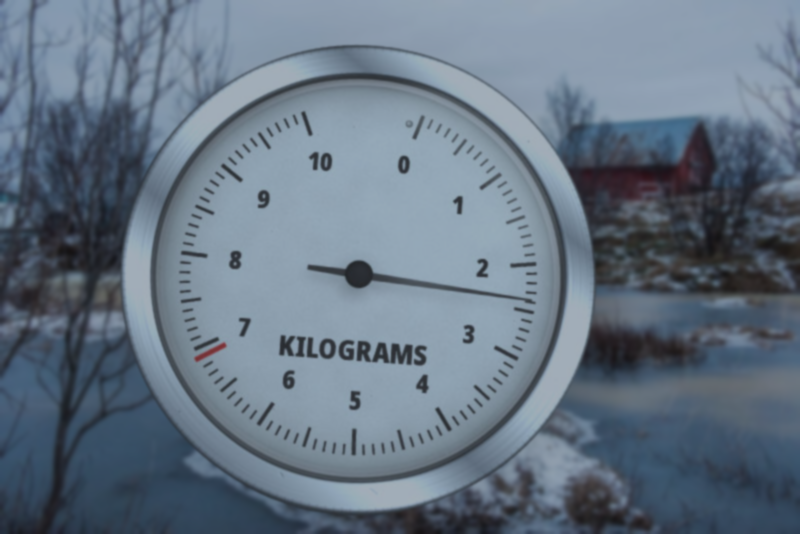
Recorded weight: kg 2.4
